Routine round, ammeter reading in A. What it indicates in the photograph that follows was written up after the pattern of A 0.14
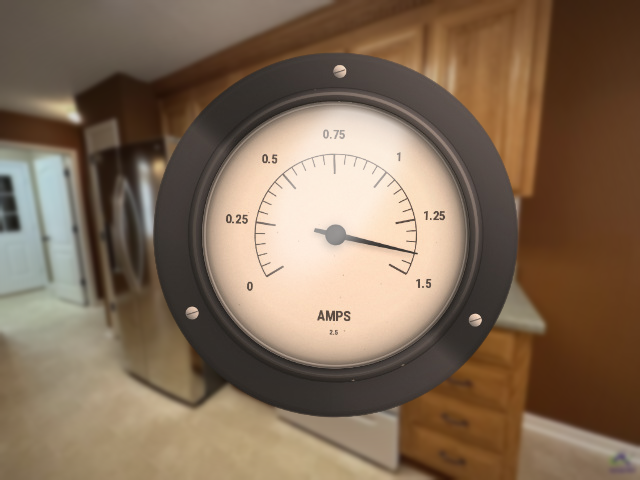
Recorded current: A 1.4
